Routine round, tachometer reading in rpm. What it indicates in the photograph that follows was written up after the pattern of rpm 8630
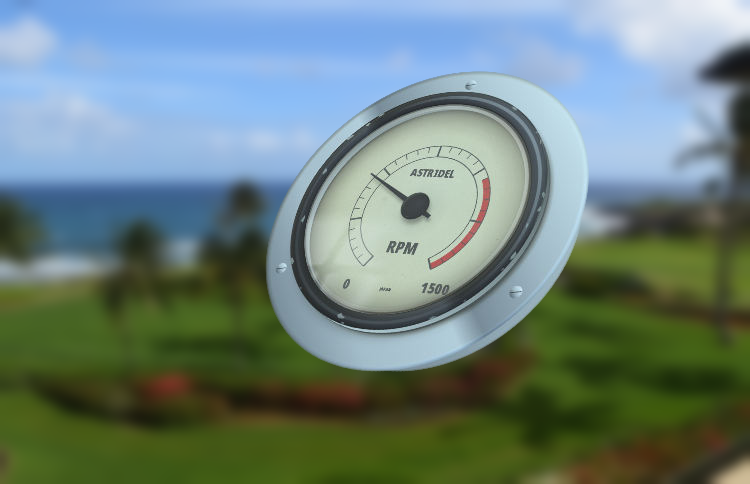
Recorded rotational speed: rpm 450
